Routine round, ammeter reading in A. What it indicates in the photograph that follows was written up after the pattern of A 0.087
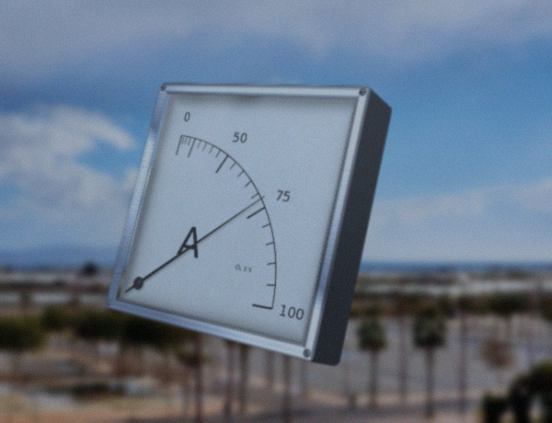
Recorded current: A 72.5
